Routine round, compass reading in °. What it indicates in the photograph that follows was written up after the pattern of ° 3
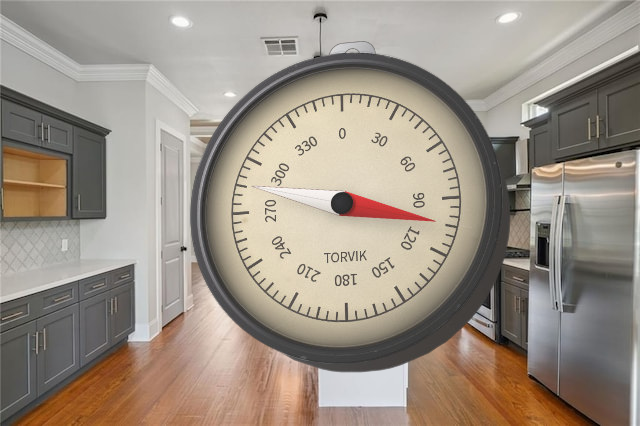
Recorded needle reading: ° 105
